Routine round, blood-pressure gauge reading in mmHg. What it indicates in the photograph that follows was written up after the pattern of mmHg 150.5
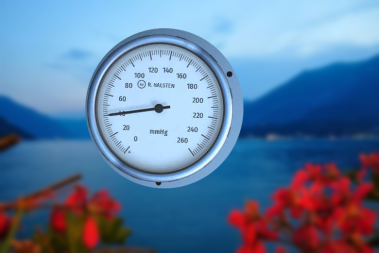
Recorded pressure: mmHg 40
